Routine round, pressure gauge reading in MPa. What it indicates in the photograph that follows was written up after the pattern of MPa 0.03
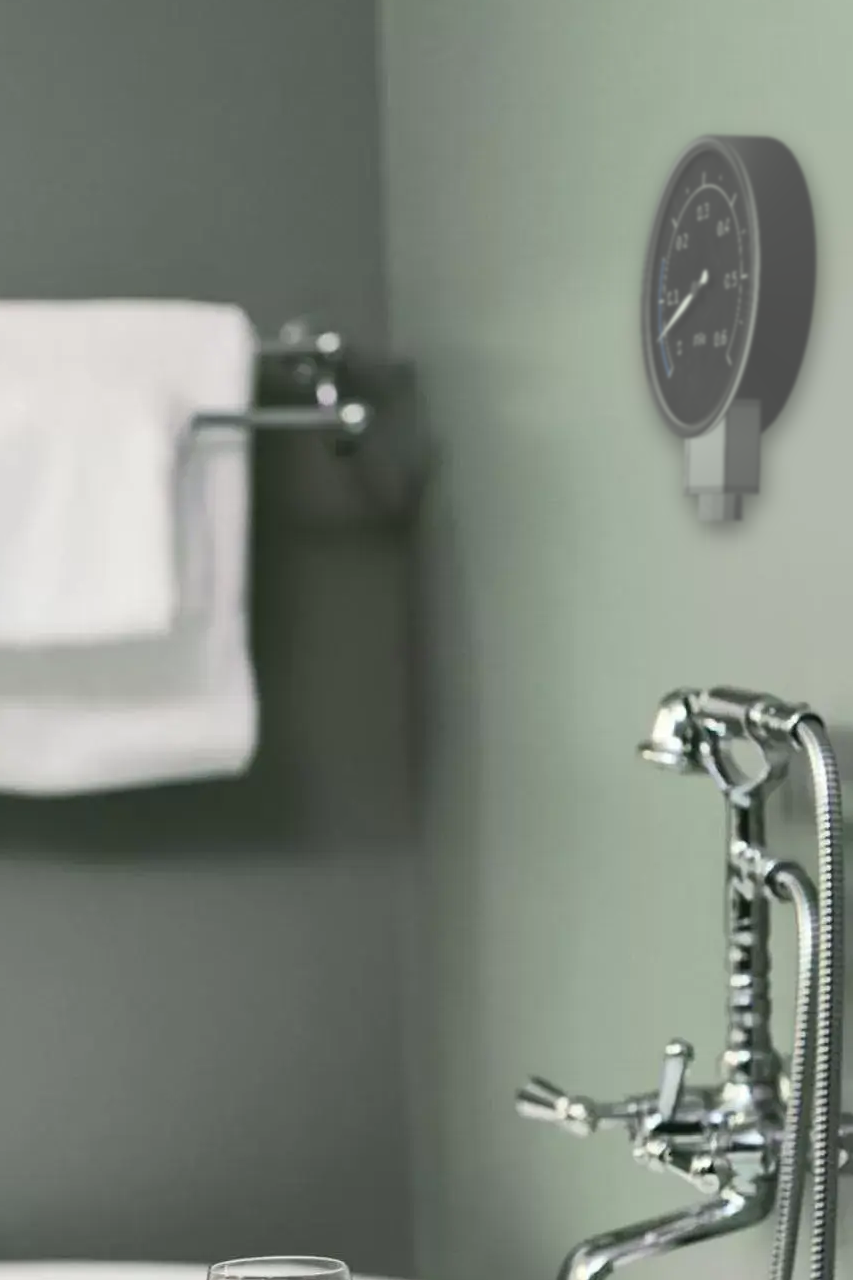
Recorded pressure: MPa 0.05
